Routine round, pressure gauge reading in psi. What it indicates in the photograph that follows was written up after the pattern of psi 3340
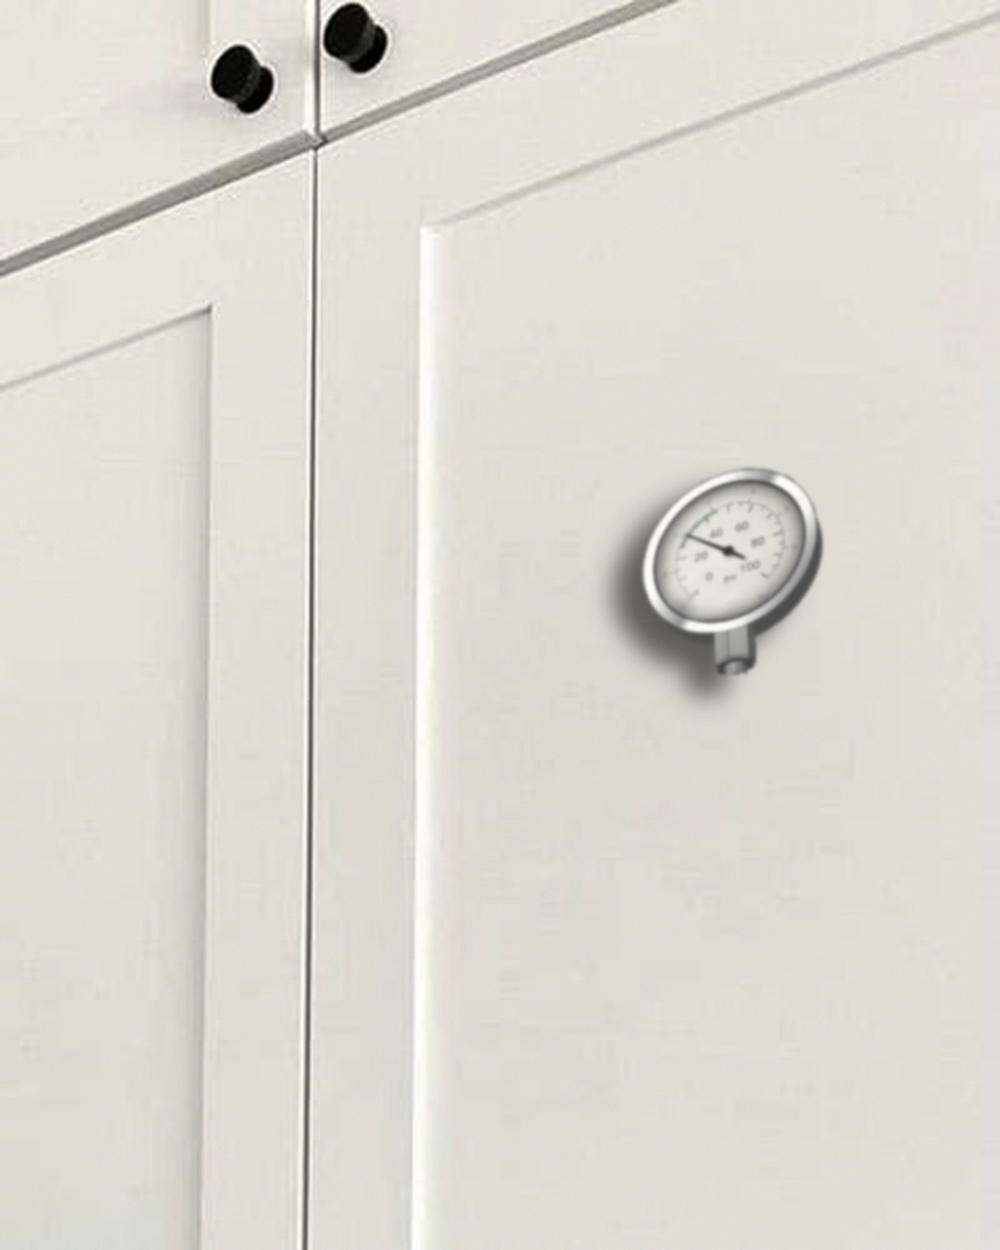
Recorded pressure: psi 30
